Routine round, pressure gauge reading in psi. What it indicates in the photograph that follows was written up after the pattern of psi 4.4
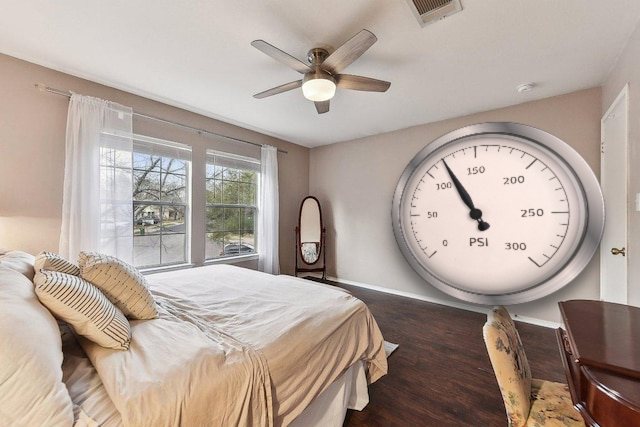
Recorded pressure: psi 120
